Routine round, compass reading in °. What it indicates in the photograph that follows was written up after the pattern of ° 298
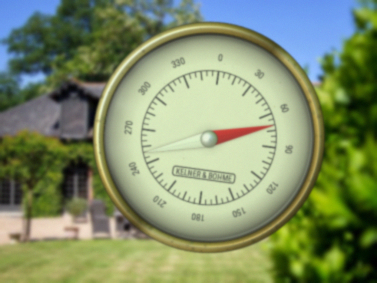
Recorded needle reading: ° 70
